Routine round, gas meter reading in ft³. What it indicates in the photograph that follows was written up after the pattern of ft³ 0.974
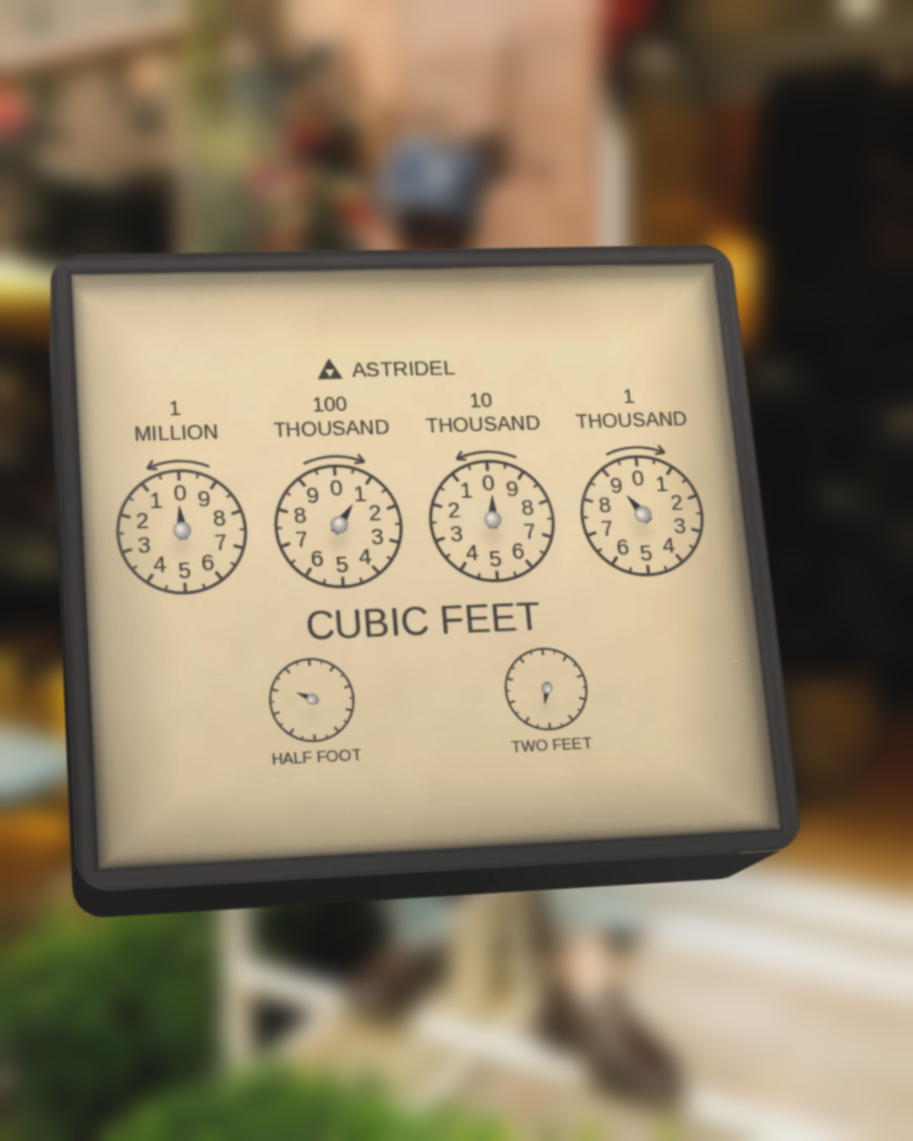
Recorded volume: ft³ 9900
